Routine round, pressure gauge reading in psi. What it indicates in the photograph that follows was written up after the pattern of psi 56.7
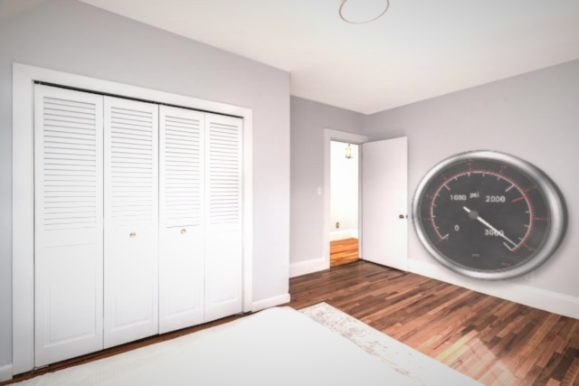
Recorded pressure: psi 2900
